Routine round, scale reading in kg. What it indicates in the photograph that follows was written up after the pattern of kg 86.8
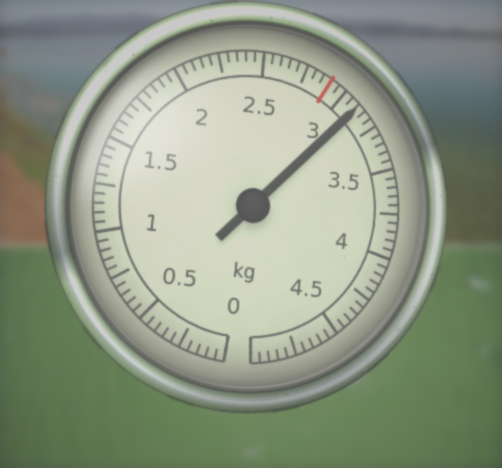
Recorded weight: kg 3.1
